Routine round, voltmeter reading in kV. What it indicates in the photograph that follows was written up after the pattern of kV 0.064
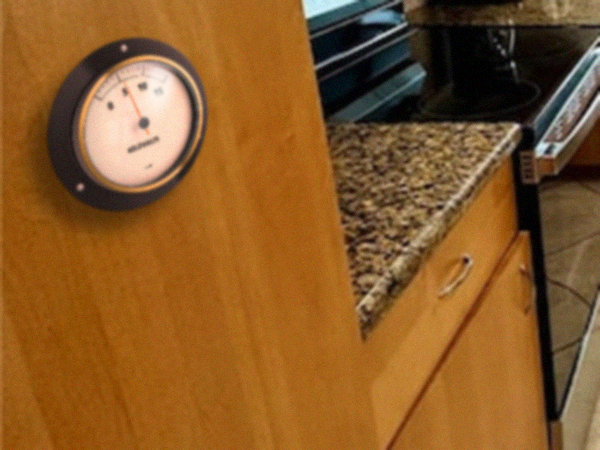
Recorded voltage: kV 5
